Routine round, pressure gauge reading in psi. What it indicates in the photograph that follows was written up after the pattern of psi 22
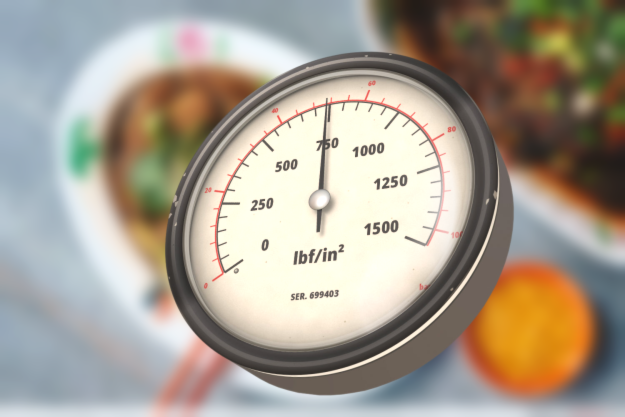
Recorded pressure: psi 750
